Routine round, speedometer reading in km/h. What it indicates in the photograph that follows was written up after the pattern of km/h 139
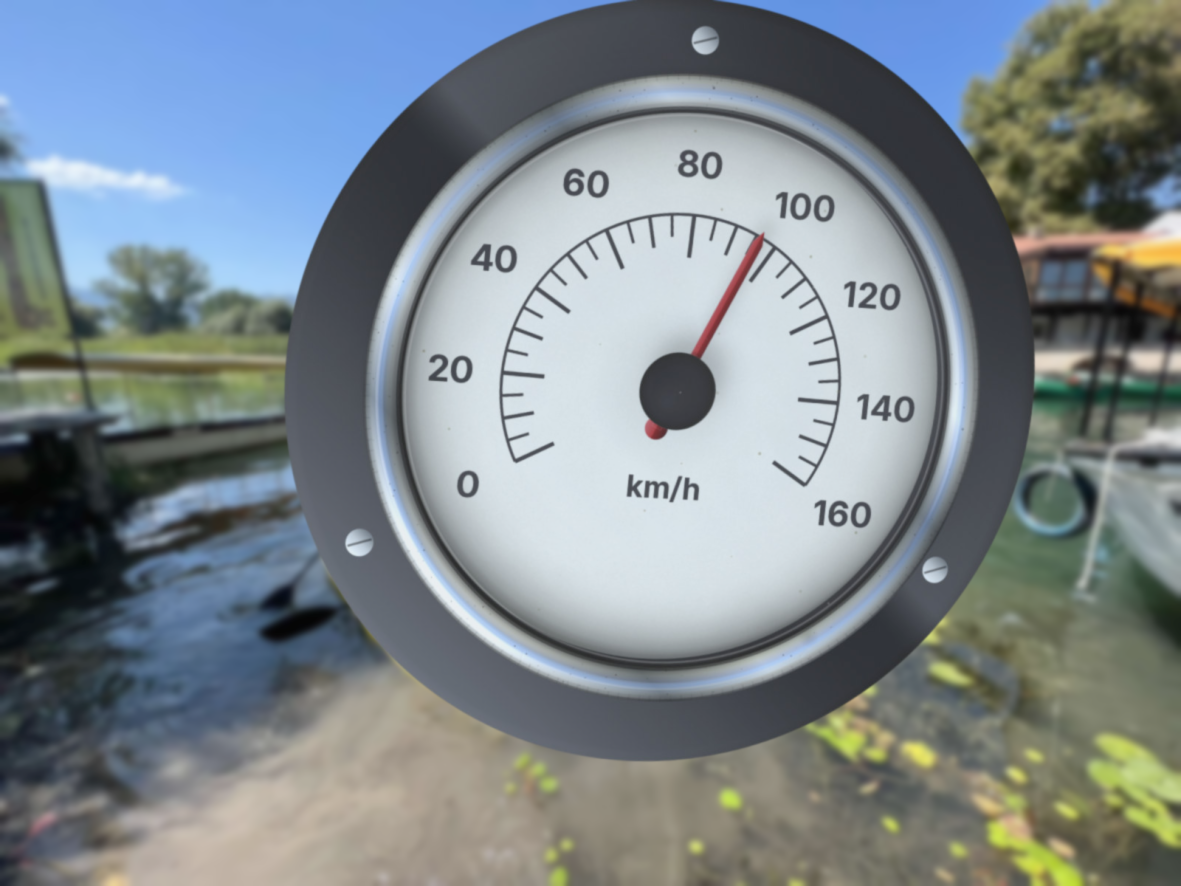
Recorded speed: km/h 95
